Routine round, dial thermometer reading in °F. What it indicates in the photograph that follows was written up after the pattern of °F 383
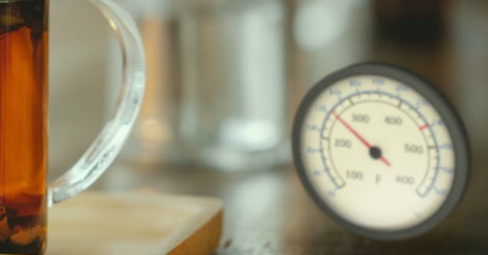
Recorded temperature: °F 260
